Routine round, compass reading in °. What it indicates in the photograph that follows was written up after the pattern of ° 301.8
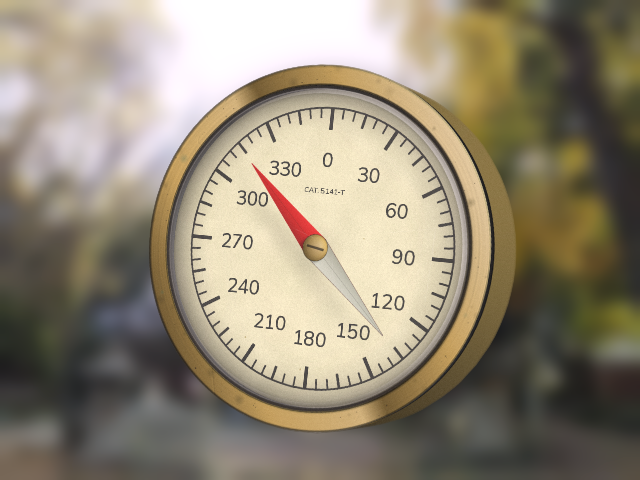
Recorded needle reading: ° 315
